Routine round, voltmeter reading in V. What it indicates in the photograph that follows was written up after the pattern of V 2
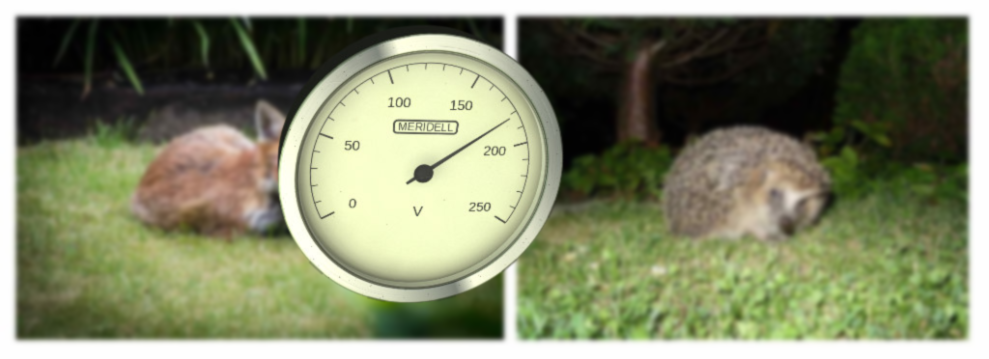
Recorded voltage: V 180
